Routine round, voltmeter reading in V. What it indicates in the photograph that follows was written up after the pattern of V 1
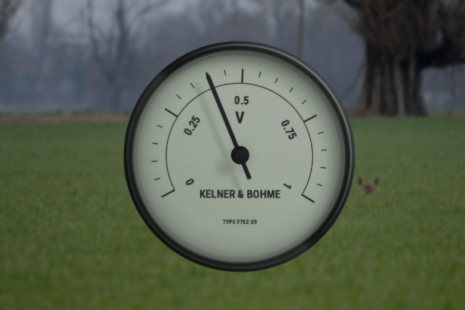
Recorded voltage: V 0.4
